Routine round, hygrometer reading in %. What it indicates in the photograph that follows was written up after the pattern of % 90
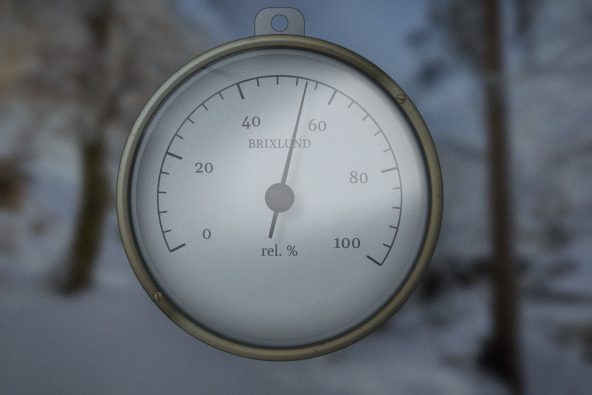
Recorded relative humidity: % 54
